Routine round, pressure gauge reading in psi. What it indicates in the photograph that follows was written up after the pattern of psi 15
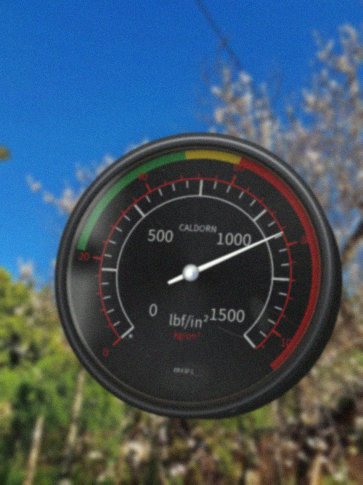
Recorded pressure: psi 1100
